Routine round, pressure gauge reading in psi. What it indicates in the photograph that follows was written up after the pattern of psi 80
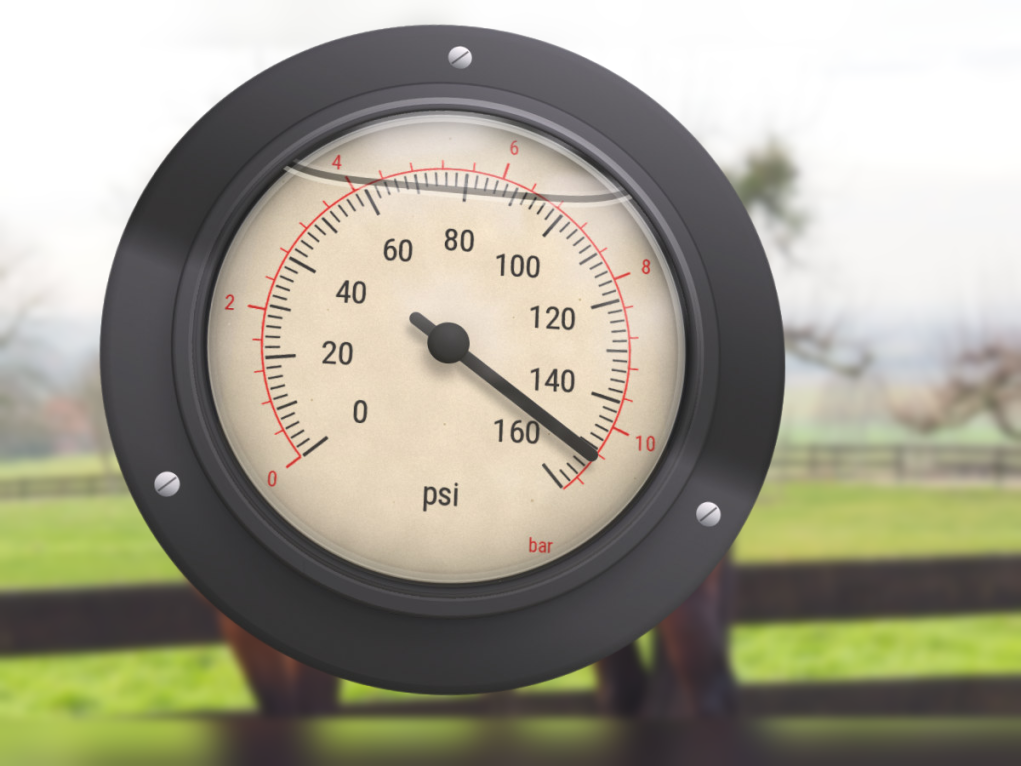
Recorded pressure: psi 152
